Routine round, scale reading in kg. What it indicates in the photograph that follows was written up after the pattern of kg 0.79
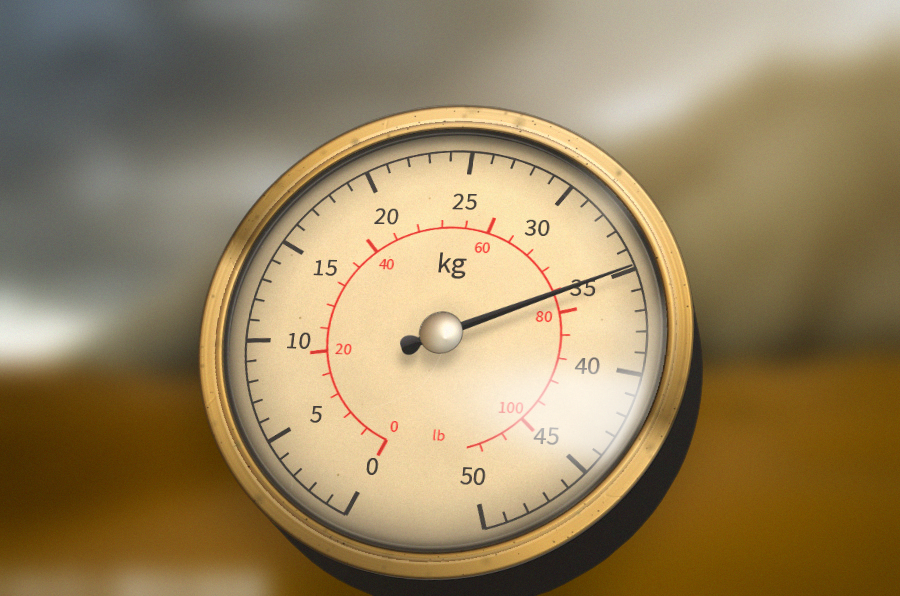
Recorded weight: kg 35
